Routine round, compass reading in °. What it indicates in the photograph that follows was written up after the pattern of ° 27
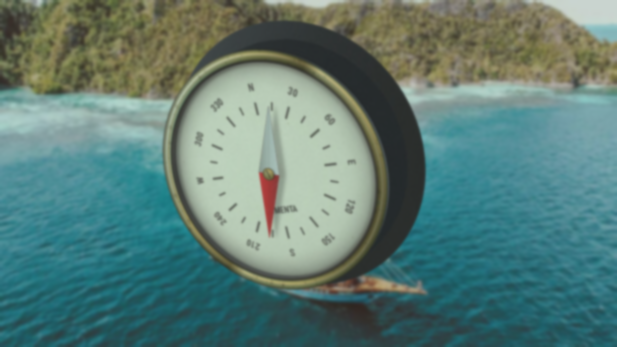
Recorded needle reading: ° 195
